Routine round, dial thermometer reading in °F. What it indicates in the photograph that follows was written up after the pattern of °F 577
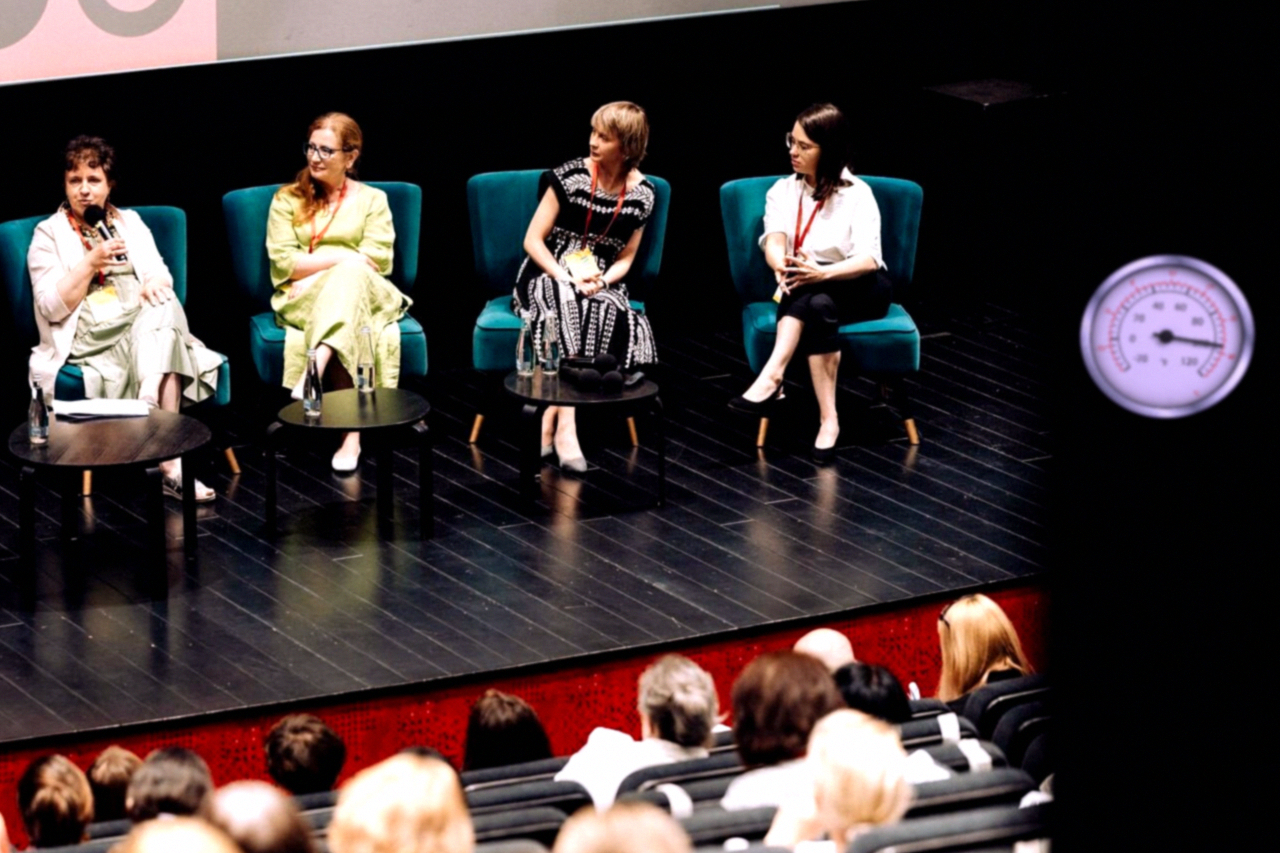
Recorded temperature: °F 100
